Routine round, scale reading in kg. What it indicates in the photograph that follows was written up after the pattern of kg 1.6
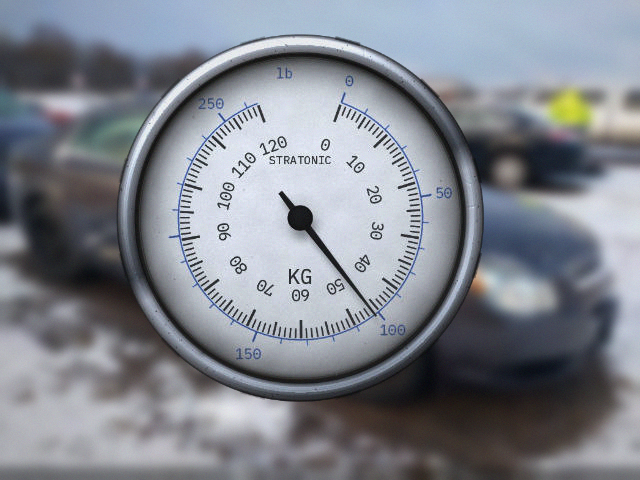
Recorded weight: kg 46
